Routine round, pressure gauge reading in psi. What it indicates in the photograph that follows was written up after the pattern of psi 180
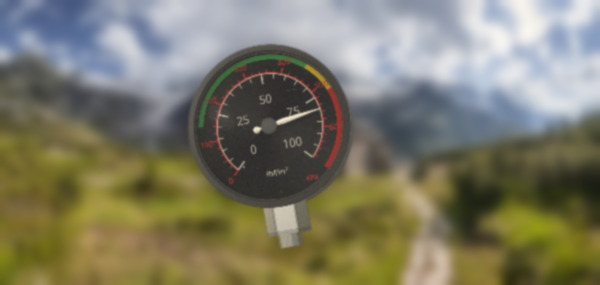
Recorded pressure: psi 80
